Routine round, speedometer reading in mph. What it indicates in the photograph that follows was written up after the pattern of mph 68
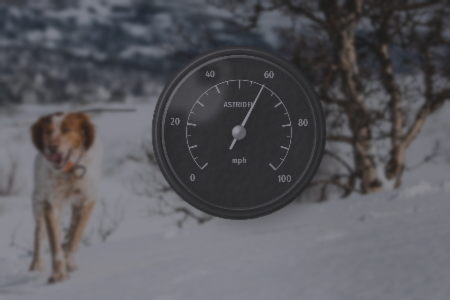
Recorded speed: mph 60
